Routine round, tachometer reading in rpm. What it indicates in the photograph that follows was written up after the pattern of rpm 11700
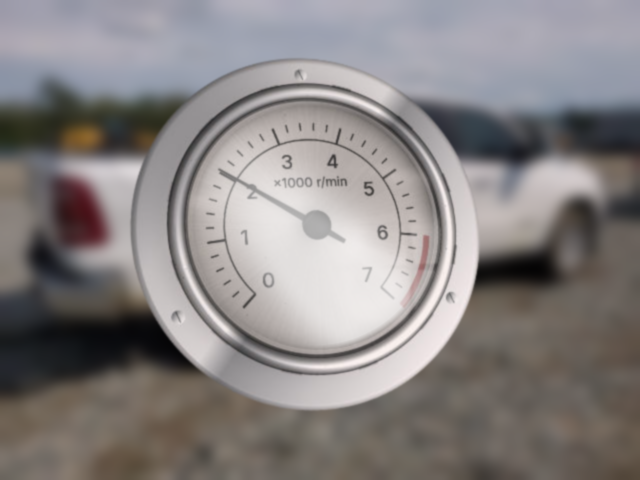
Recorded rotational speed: rpm 2000
